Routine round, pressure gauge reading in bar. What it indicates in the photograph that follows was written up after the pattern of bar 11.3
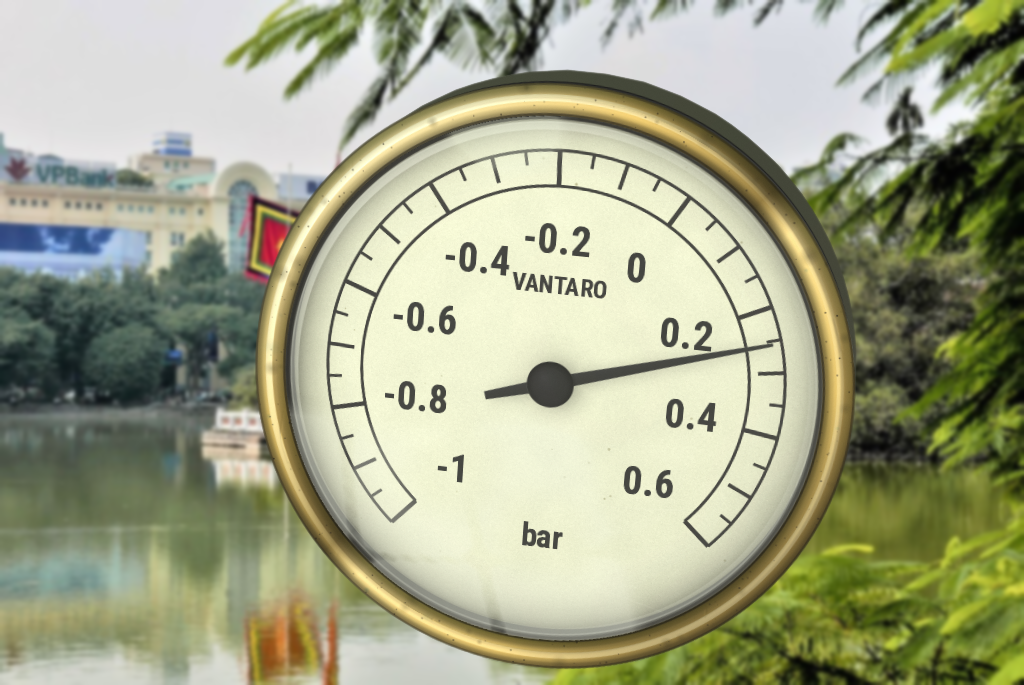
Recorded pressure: bar 0.25
